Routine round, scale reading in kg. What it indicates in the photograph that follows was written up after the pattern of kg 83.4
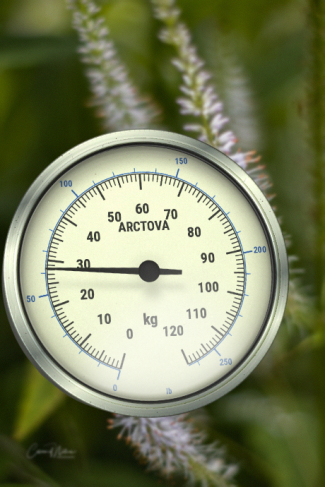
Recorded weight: kg 28
